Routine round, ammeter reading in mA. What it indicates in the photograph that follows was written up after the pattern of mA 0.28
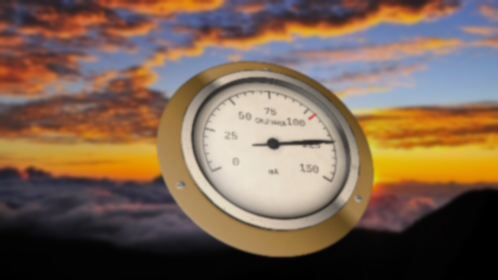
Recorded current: mA 125
